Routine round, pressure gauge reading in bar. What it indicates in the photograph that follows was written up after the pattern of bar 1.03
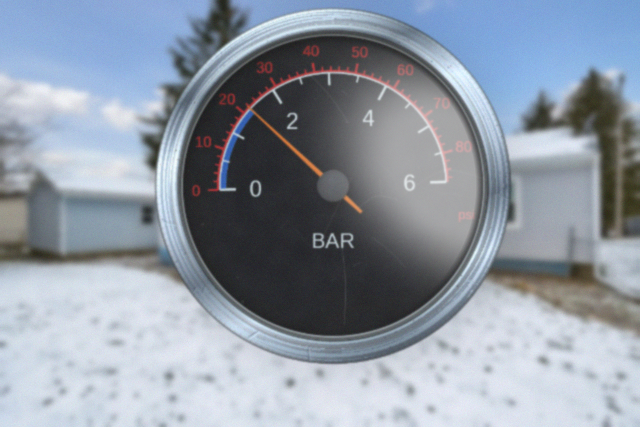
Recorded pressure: bar 1.5
